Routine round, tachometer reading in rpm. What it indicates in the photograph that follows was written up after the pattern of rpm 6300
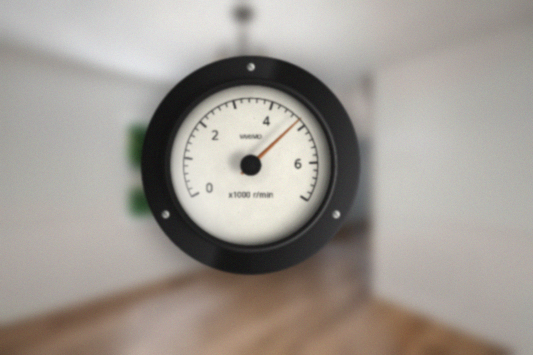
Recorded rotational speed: rpm 4800
